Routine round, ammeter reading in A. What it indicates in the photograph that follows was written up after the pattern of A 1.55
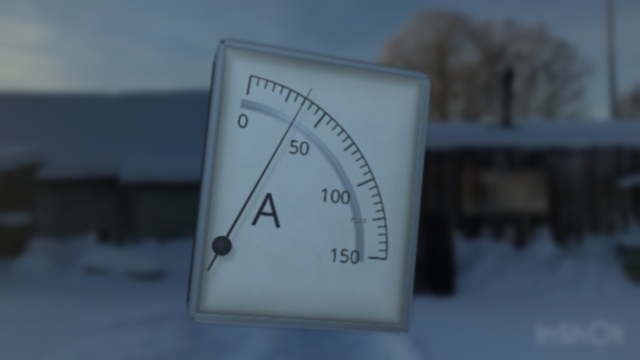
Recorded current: A 35
